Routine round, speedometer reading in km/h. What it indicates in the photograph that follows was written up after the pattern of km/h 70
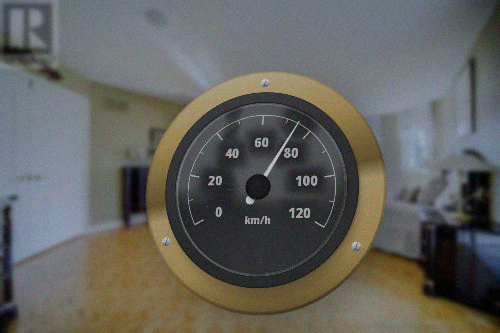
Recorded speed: km/h 75
